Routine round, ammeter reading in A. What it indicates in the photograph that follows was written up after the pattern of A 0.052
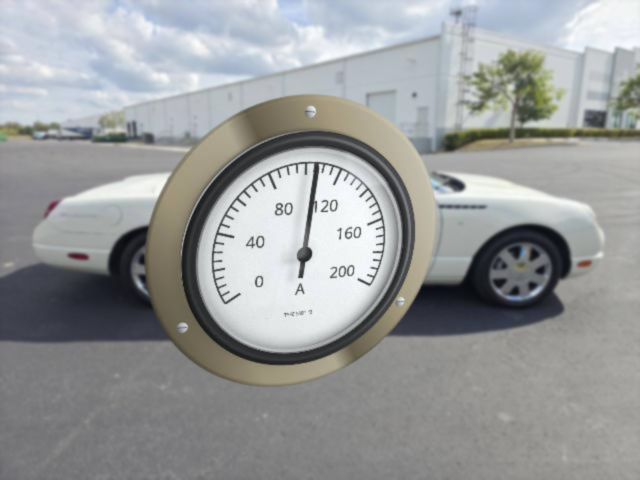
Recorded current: A 105
